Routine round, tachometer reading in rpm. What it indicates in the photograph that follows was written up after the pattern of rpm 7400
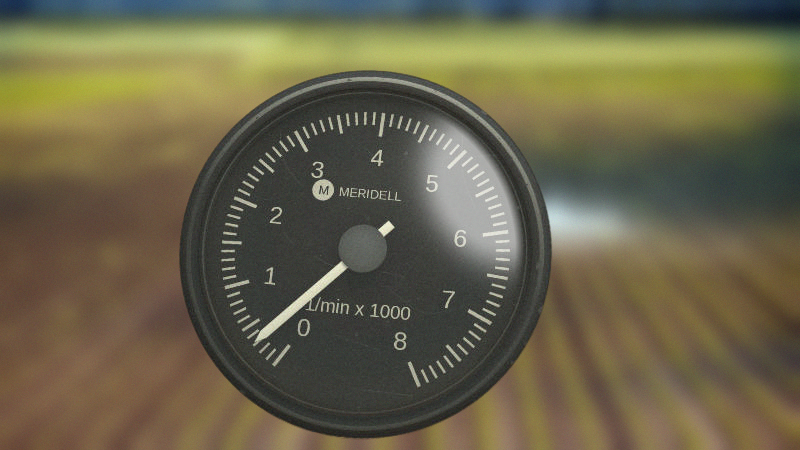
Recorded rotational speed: rpm 300
